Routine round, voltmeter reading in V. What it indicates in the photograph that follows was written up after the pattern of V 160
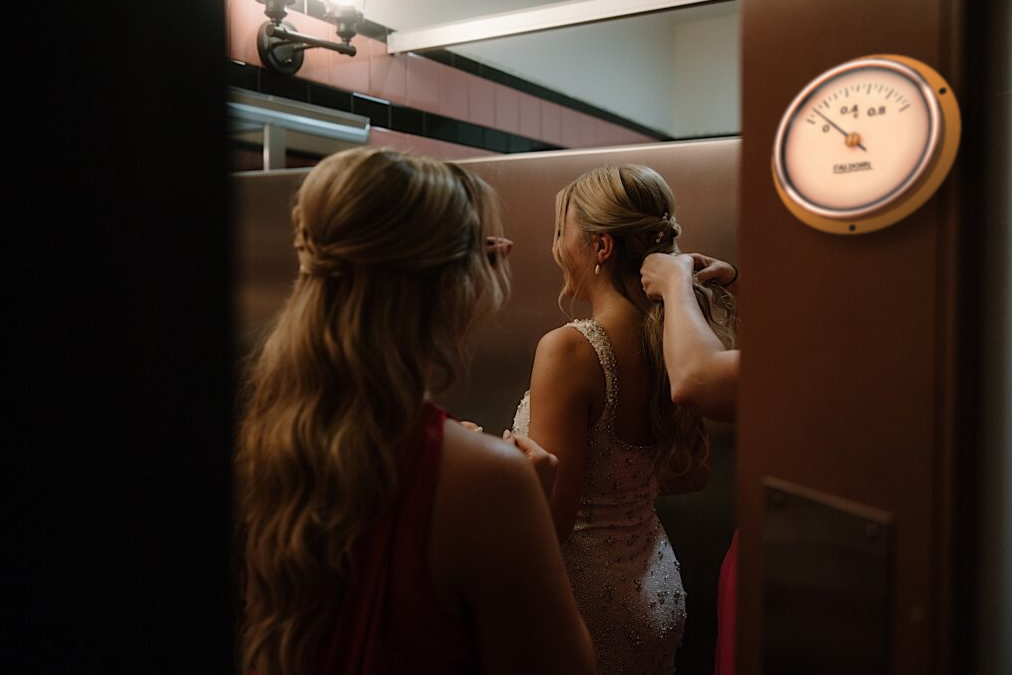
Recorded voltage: V 0.1
